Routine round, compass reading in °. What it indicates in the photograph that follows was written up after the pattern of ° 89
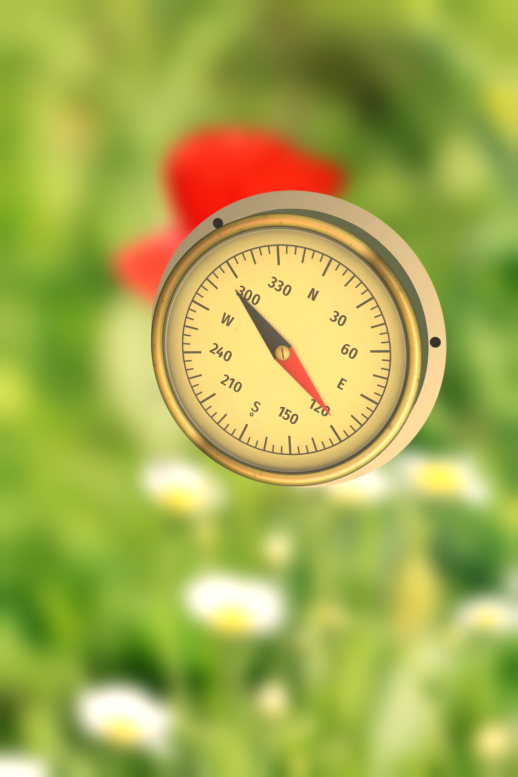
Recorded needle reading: ° 115
